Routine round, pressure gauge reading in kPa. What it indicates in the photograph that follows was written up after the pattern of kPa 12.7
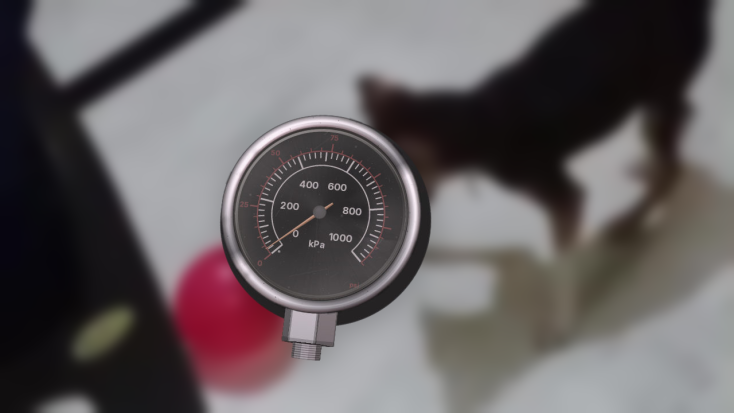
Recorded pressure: kPa 20
